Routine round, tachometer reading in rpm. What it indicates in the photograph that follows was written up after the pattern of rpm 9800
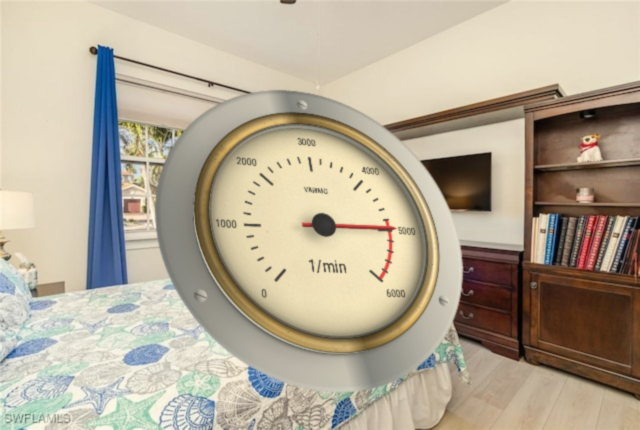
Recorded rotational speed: rpm 5000
